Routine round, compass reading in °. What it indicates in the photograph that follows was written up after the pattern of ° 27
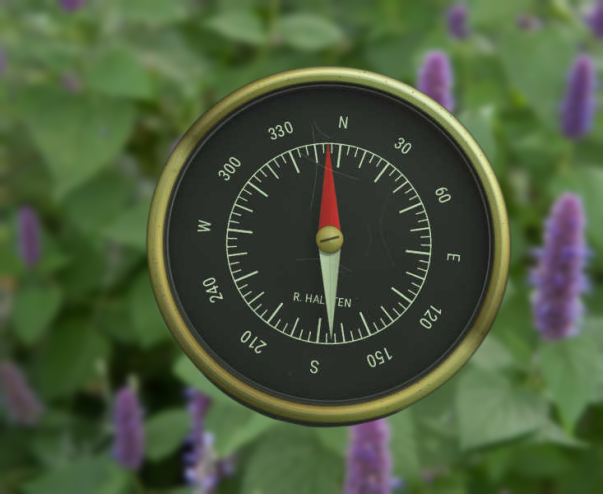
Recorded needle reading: ° 352.5
